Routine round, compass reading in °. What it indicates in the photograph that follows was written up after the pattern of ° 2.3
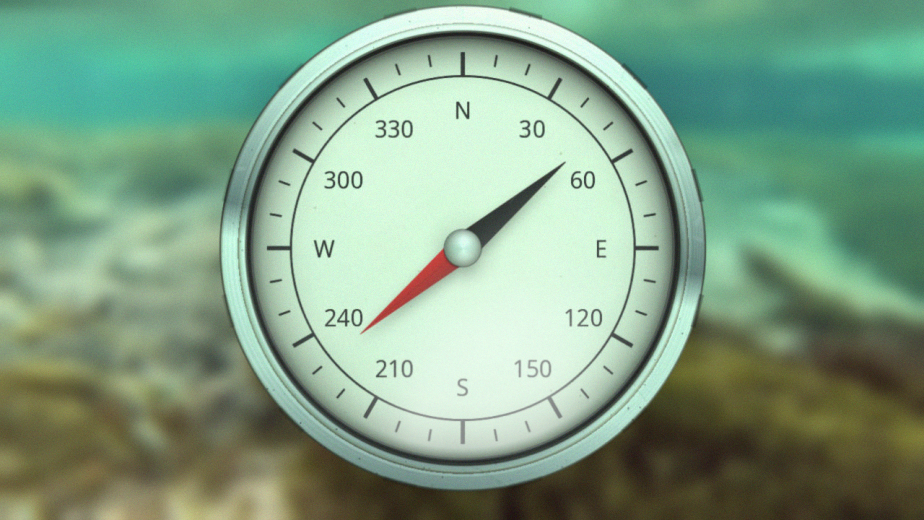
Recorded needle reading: ° 230
